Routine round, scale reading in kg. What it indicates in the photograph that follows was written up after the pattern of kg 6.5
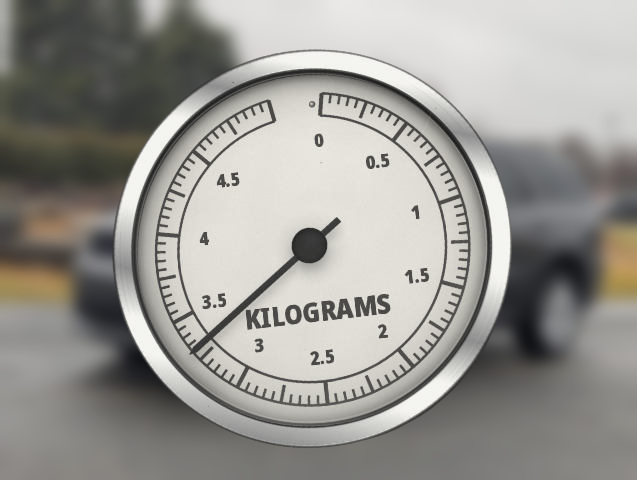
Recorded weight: kg 3.3
